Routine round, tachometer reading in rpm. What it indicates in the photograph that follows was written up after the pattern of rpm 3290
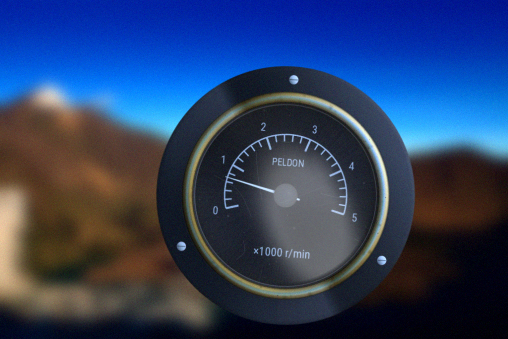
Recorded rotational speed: rpm 700
